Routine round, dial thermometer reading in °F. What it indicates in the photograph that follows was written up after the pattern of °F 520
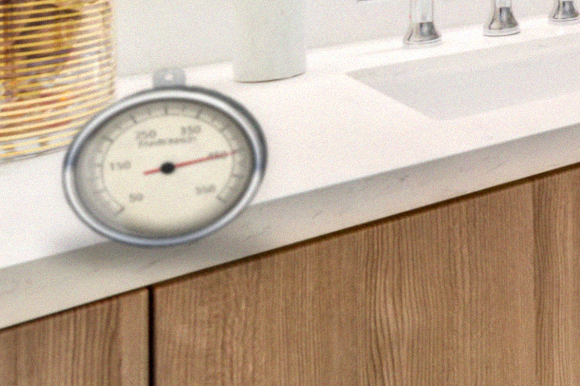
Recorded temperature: °F 450
